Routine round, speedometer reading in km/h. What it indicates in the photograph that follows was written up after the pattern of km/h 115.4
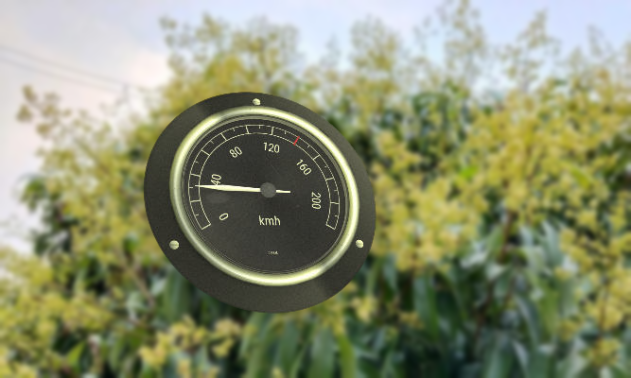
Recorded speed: km/h 30
